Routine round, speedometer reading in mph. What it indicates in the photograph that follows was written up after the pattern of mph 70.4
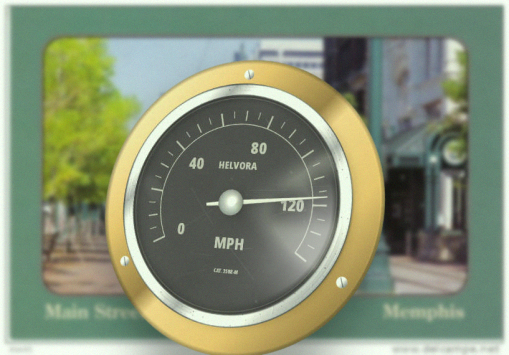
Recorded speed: mph 117.5
